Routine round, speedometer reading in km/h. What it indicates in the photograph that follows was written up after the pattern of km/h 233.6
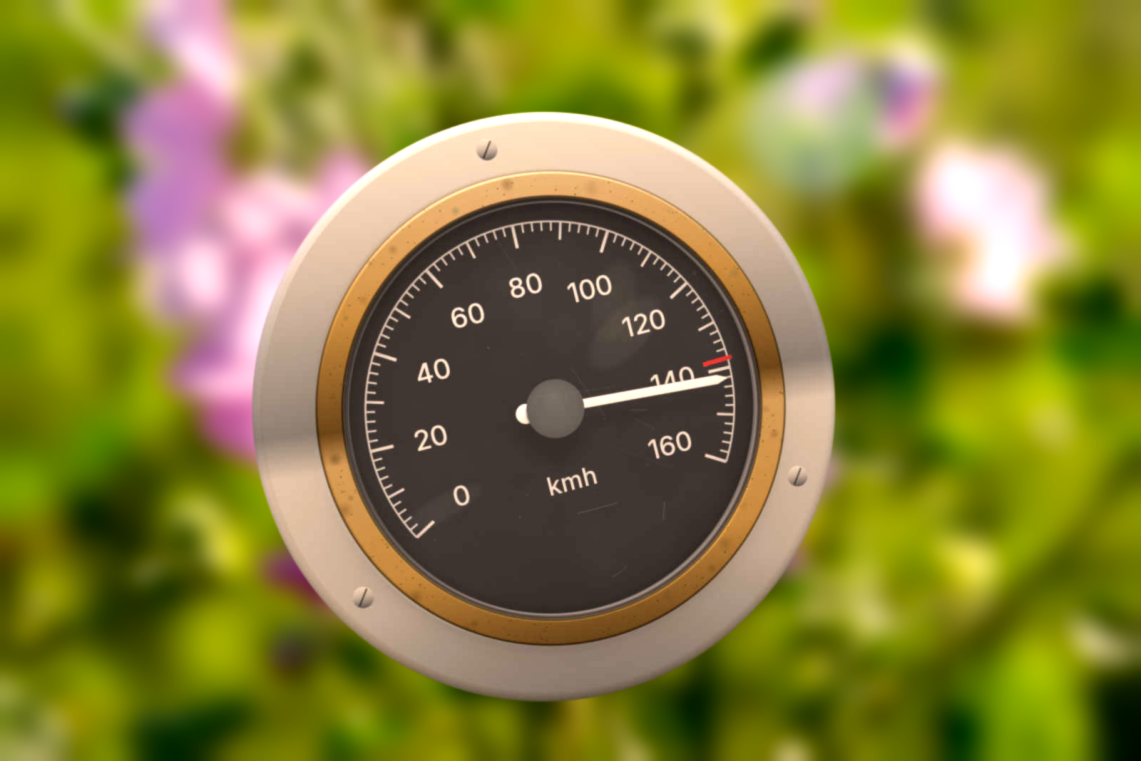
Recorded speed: km/h 142
